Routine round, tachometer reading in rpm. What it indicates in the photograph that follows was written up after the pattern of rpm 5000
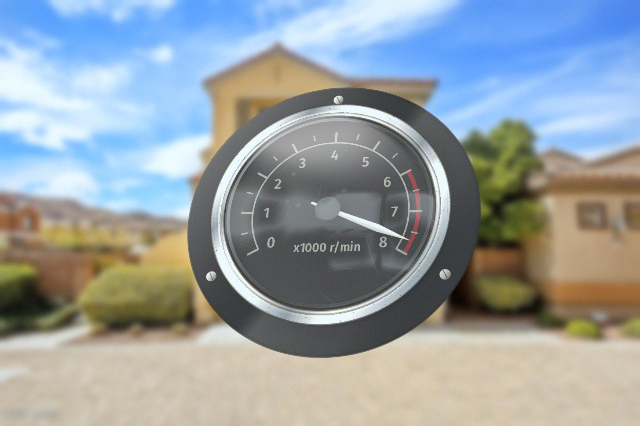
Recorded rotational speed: rpm 7750
